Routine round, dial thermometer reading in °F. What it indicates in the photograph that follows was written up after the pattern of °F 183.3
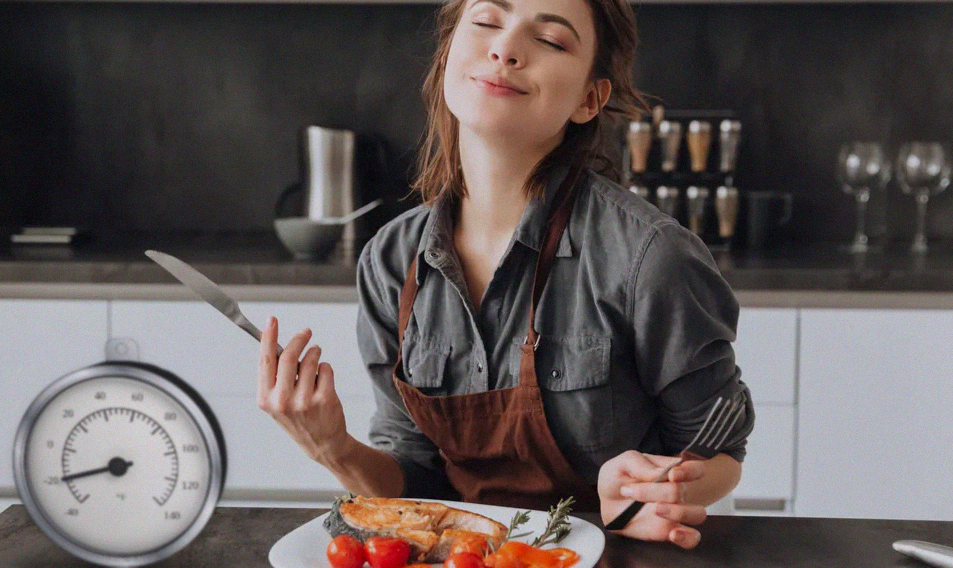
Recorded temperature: °F -20
